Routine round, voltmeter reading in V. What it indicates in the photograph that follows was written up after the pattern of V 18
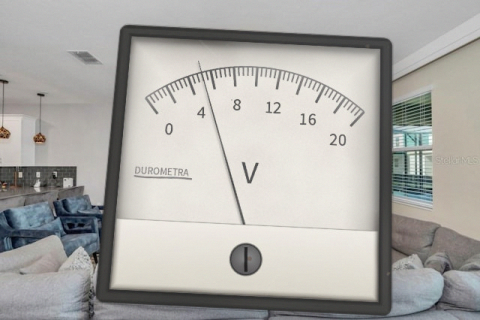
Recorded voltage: V 5.2
